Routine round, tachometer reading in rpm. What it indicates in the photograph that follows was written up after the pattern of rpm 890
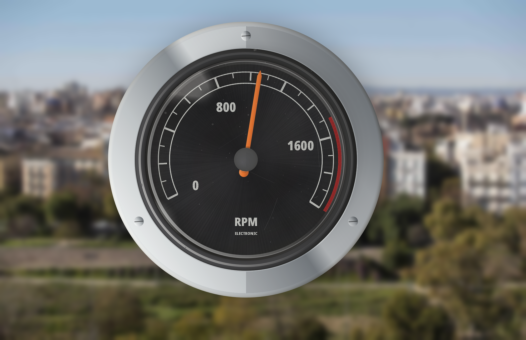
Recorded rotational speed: rpm 1050
